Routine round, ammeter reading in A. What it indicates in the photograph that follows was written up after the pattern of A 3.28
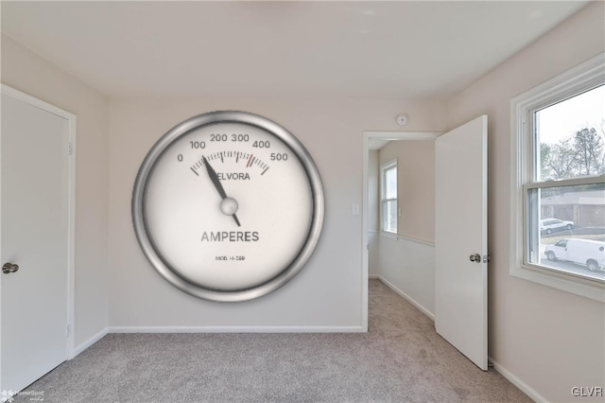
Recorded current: A 100
